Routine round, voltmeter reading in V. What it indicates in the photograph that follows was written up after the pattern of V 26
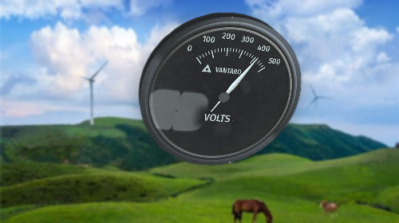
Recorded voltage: V 400
